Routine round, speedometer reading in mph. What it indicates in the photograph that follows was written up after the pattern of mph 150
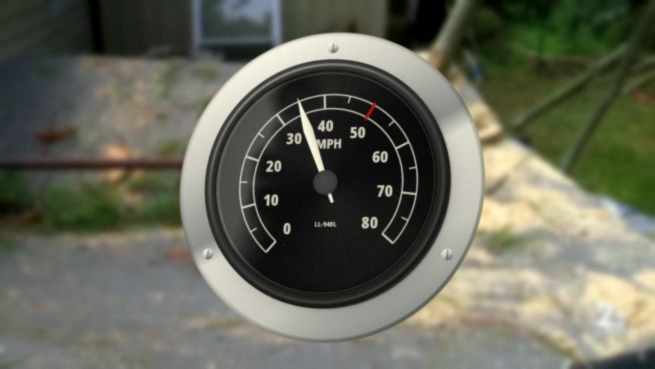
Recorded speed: mph 35
